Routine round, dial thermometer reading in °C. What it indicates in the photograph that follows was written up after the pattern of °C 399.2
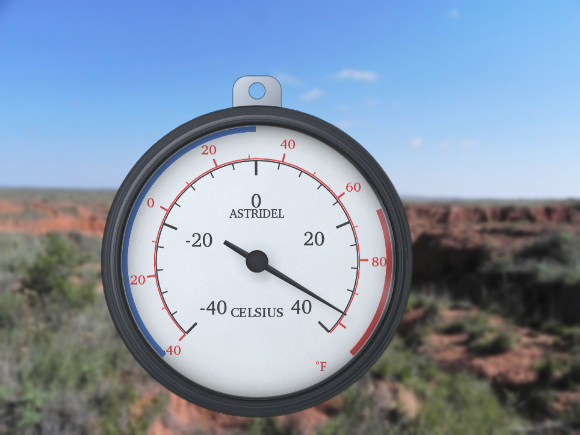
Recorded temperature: °C 36
